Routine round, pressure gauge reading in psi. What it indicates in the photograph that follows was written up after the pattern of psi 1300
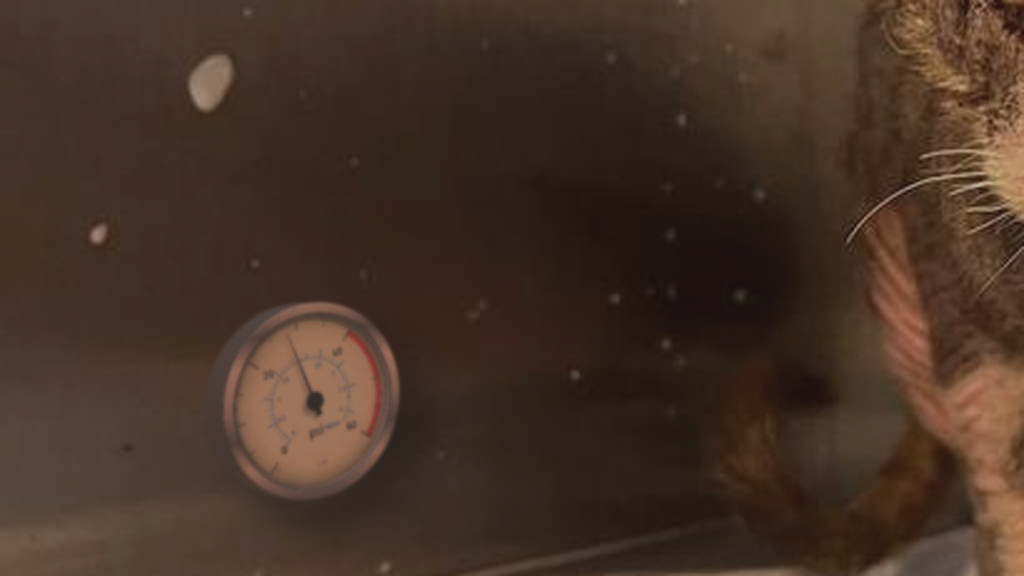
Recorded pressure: psi 27.5
